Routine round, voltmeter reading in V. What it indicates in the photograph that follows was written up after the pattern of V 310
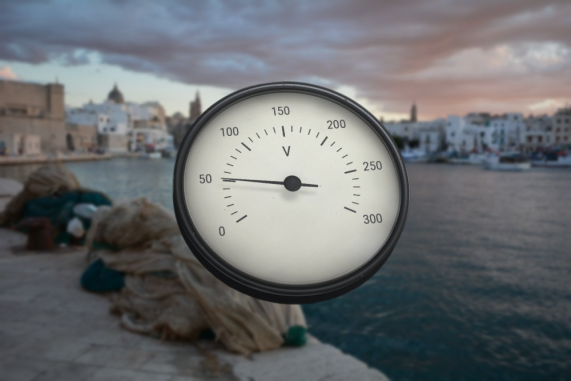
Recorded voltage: V 50
